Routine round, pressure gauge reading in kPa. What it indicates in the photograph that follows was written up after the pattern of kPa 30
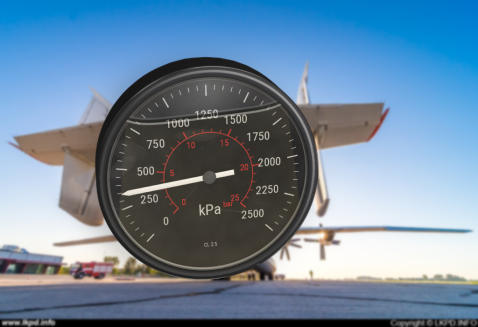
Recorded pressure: kPa 350
